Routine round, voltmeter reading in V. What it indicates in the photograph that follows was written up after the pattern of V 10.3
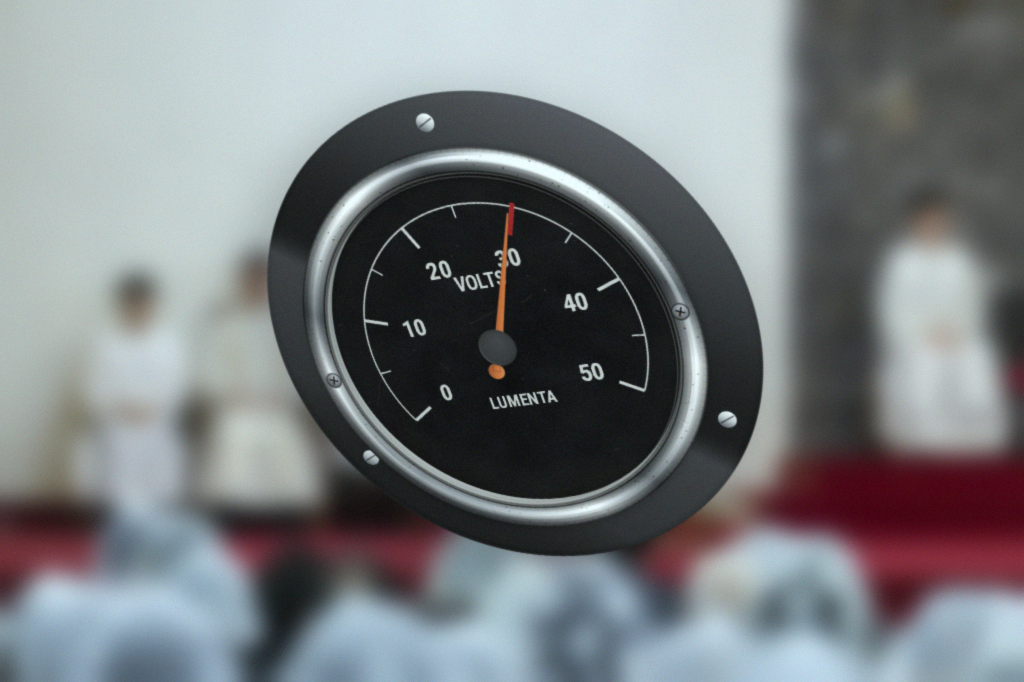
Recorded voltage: V 30
